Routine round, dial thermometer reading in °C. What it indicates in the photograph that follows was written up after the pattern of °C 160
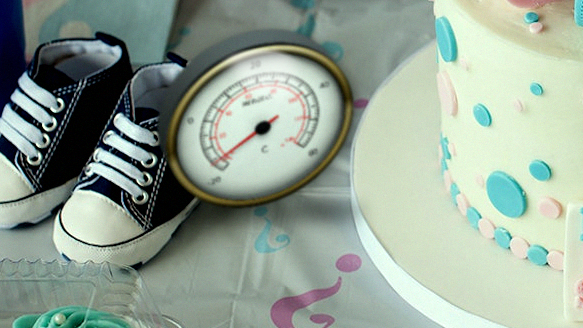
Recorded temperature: °C -15
